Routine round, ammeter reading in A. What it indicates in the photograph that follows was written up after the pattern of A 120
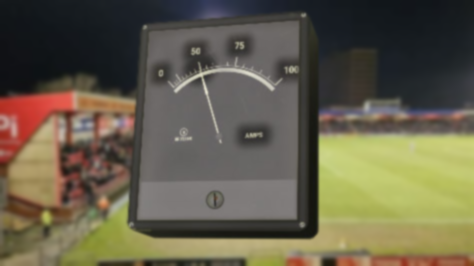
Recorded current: A 50
